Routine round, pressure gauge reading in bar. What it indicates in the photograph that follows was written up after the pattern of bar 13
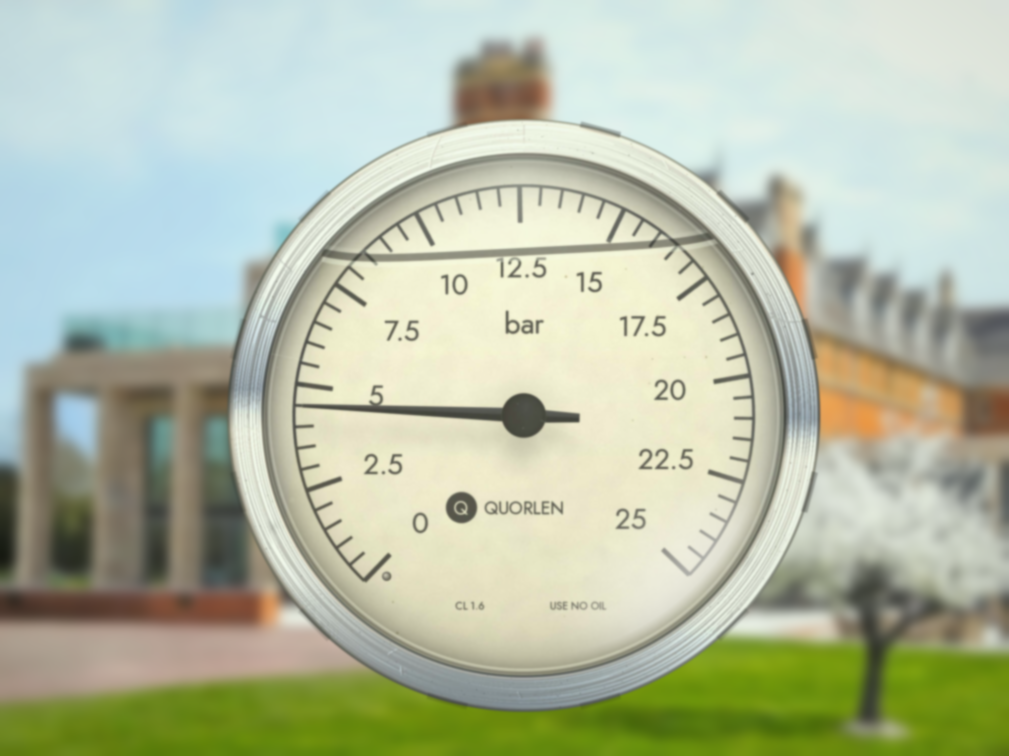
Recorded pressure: bar 4.5
